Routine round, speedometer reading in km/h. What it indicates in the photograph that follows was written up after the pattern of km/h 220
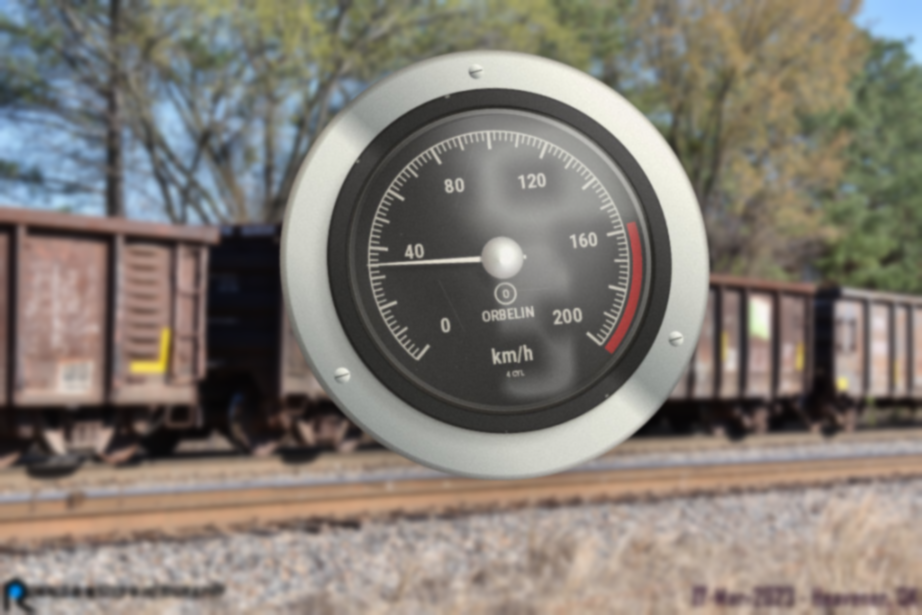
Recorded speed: km/h 34
